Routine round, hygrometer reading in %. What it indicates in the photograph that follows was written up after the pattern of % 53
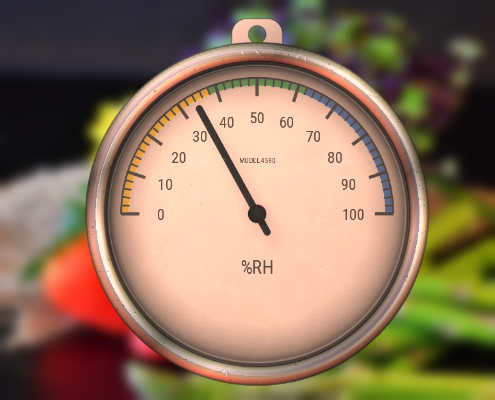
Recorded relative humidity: % 34
